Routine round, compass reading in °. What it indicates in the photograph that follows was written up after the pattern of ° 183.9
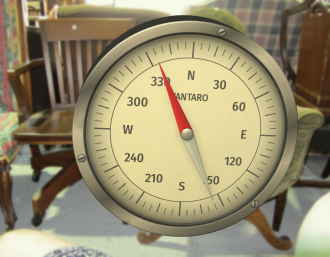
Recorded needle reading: ° 335
